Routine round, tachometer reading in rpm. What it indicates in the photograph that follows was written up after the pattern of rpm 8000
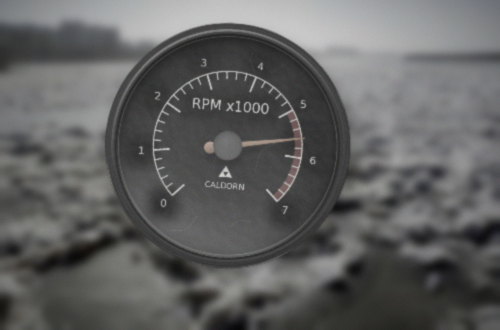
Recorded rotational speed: rpm 5600
